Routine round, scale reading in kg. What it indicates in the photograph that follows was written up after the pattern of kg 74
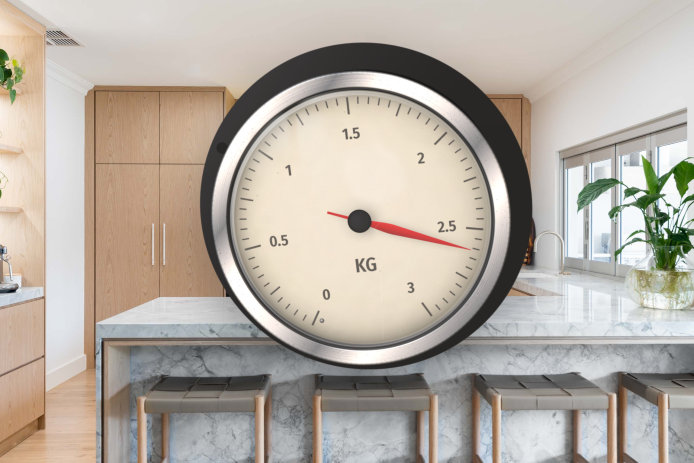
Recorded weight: kg 2.6
